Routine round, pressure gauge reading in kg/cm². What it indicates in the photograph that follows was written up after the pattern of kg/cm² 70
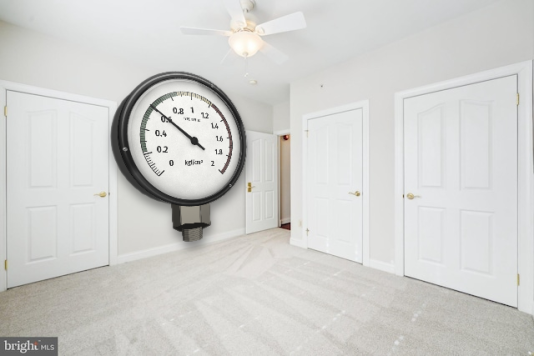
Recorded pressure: kg/cm² 0.6
